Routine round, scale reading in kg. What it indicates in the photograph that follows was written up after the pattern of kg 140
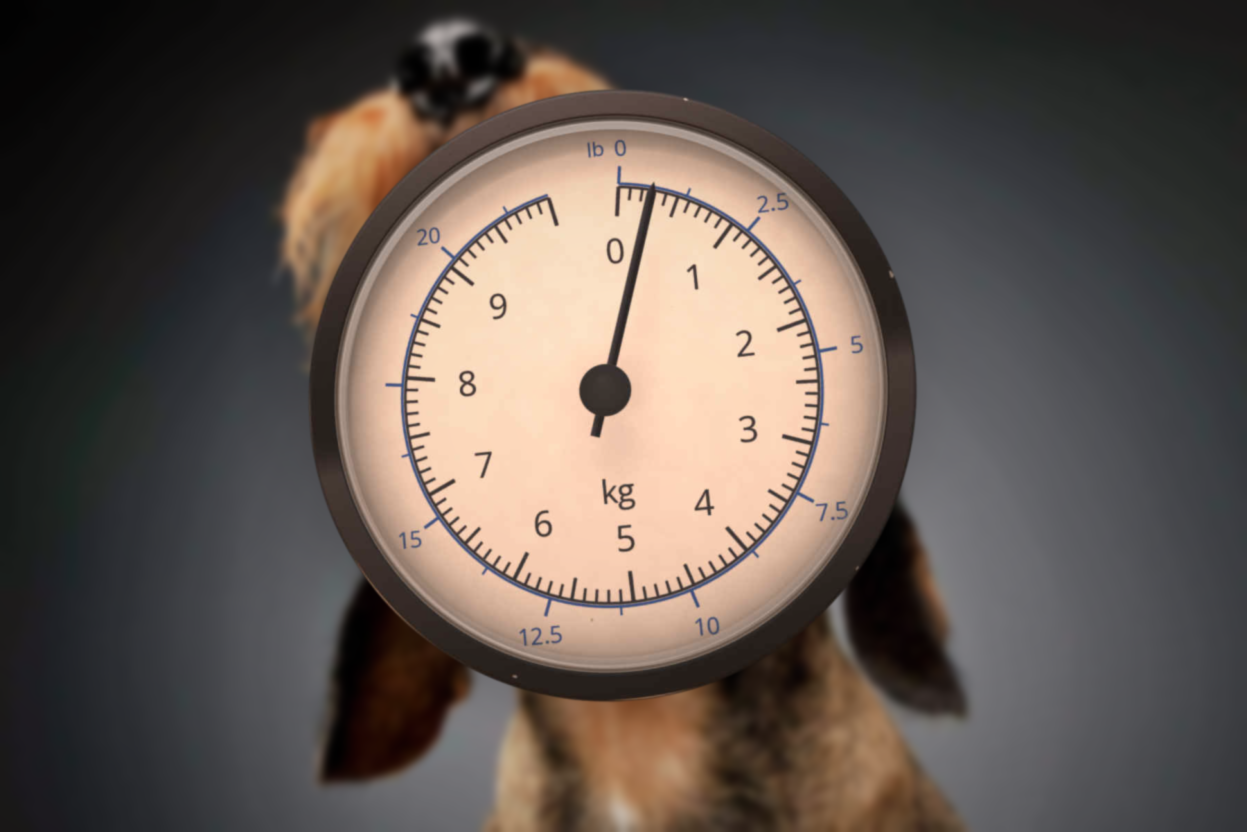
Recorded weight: kg 0.3
